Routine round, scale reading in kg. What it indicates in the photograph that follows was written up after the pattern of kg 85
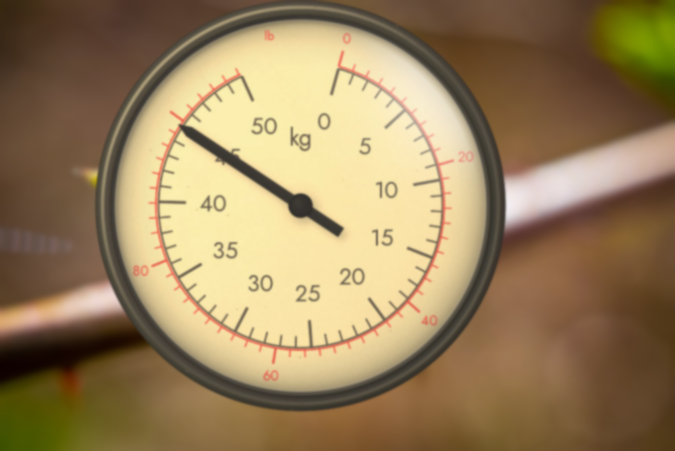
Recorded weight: kg 45
